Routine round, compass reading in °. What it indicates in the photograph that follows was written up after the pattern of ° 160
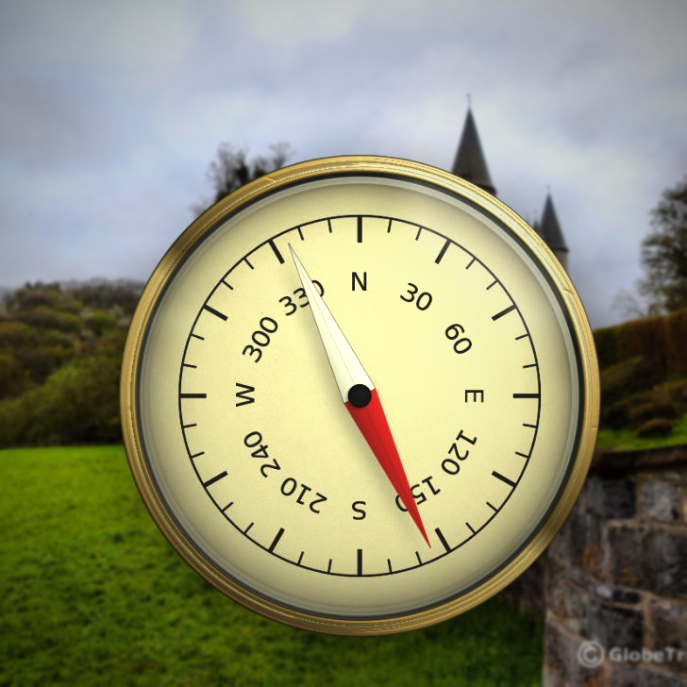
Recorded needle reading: ° 155
